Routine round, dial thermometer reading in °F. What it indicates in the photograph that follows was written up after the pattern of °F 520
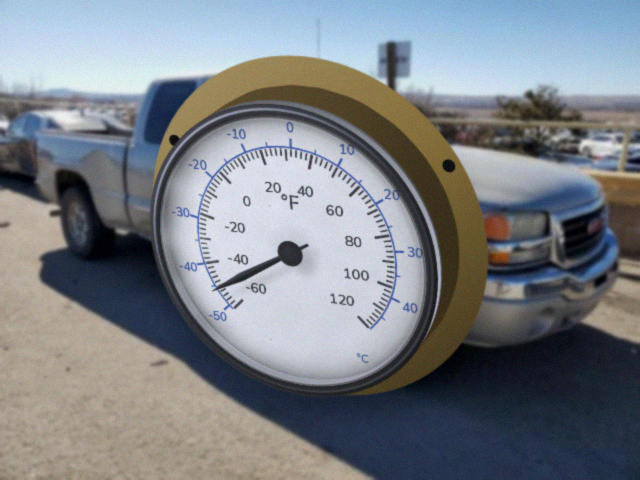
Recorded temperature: °F -50
